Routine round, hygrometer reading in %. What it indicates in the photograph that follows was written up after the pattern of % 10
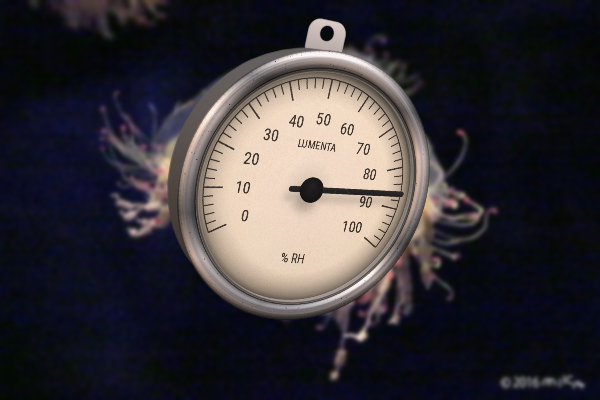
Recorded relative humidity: % 86
